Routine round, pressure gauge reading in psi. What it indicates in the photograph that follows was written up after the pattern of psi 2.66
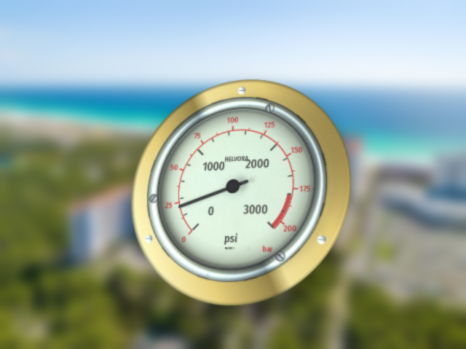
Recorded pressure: psi 300
